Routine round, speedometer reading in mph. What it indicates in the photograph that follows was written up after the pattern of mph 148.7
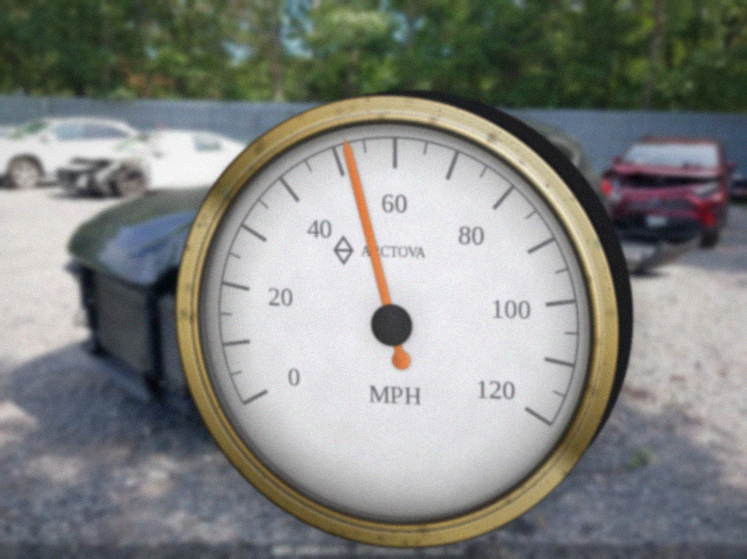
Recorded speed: mph 52.5
